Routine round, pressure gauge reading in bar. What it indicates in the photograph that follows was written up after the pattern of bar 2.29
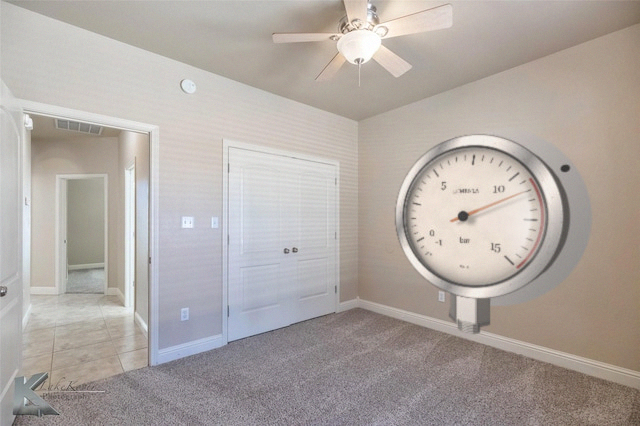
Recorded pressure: bar 11
